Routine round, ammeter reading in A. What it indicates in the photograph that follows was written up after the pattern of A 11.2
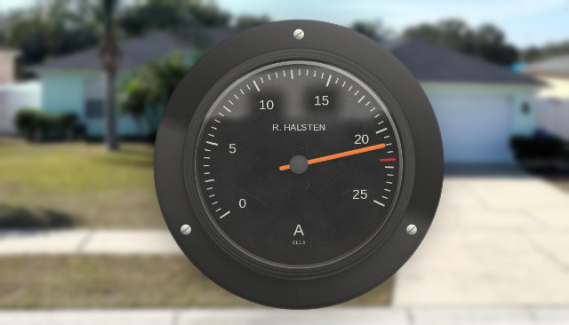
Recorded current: A 21
